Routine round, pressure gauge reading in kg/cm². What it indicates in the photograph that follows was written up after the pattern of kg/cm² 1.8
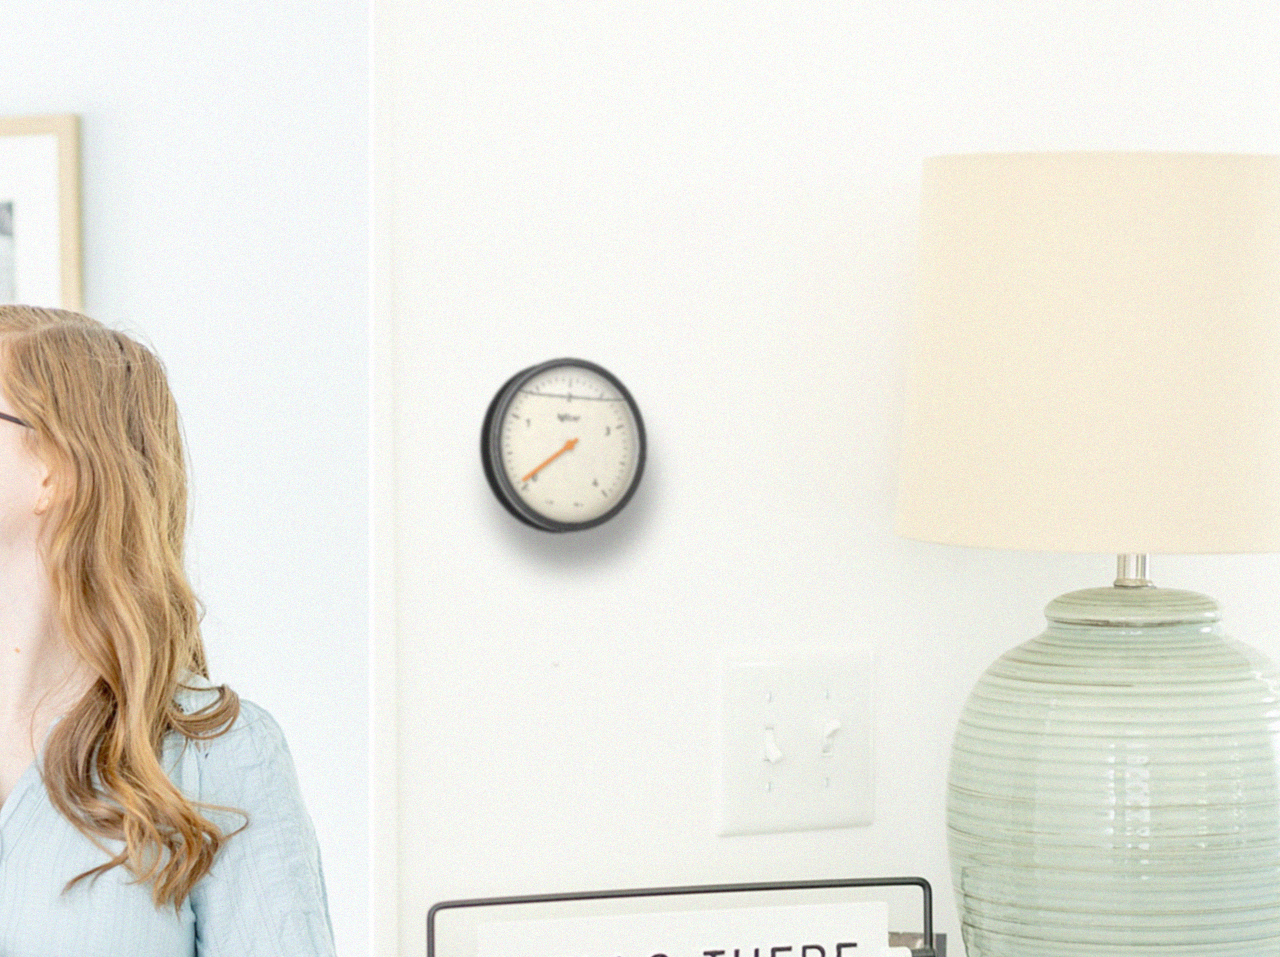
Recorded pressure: kg/cm² 0.1
